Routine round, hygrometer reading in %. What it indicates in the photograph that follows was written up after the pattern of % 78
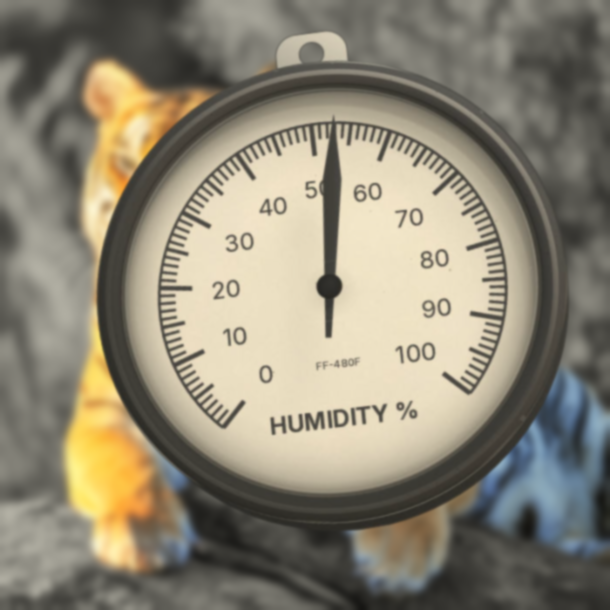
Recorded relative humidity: % 53
